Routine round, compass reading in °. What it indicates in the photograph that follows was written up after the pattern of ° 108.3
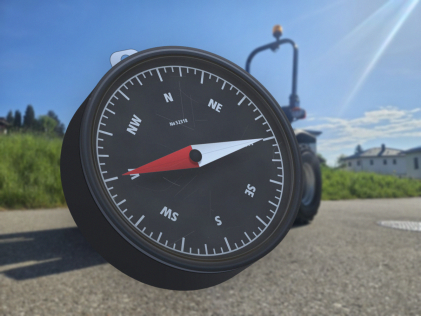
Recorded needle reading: ° 270
